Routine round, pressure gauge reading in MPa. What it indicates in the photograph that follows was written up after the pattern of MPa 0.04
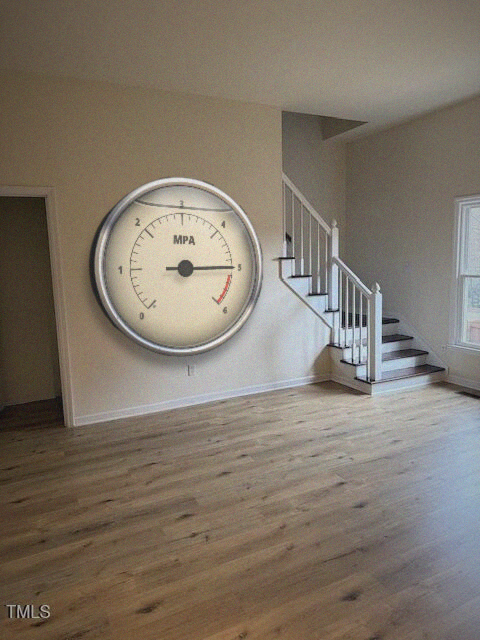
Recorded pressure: MPa 5
